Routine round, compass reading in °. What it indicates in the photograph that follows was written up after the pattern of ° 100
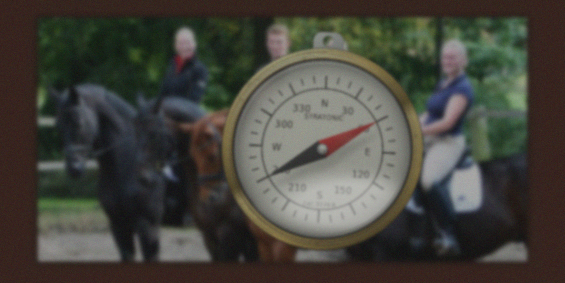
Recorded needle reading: ° 60
